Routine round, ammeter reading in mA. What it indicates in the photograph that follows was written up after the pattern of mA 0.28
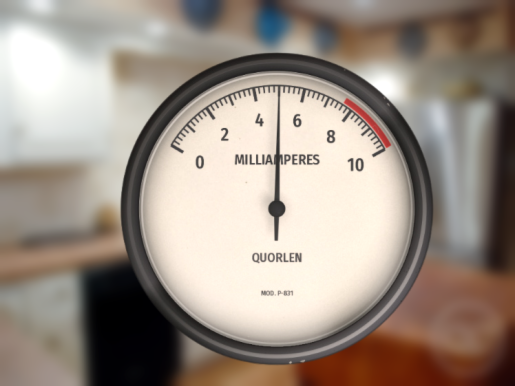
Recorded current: mA 5
